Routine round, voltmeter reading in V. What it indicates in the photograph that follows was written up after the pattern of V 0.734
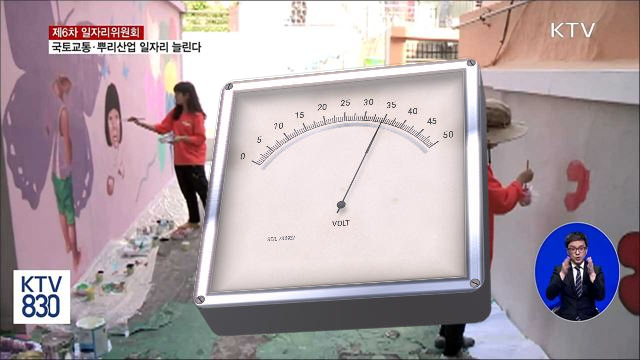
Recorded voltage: V 35
